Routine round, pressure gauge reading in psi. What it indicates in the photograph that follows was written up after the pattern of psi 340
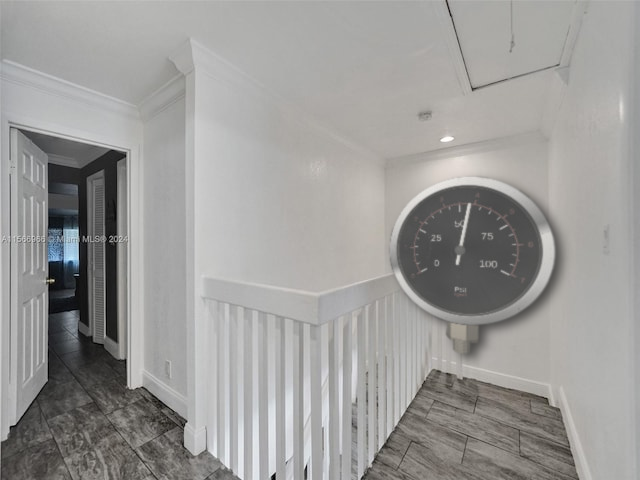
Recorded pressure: psi 55
